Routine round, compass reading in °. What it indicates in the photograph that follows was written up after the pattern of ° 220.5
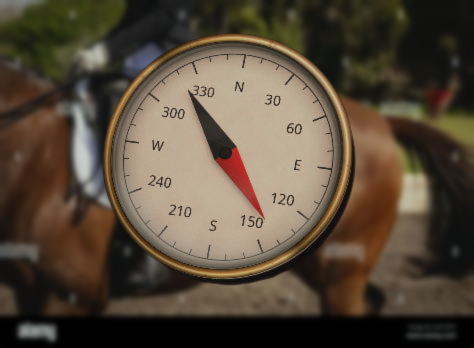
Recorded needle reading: ° 140
